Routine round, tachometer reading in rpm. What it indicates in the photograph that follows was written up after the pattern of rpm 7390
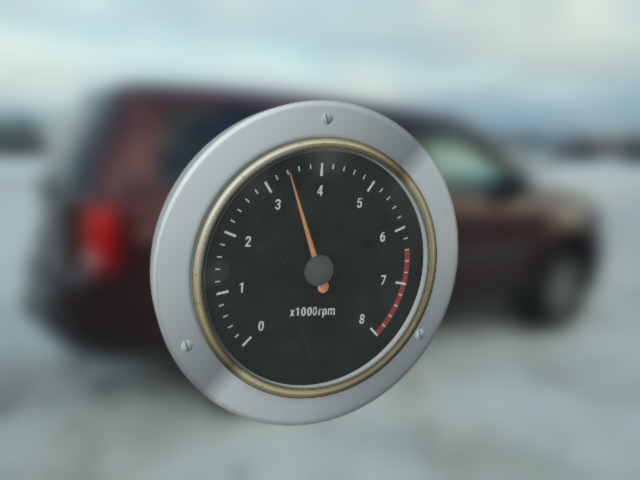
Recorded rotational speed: rpm 3400
